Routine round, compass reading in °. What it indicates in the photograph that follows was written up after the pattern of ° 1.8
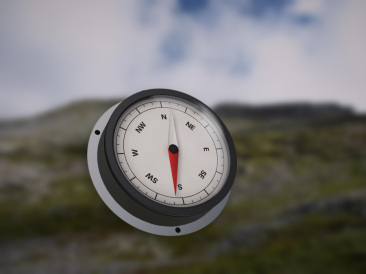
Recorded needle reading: ° 190
